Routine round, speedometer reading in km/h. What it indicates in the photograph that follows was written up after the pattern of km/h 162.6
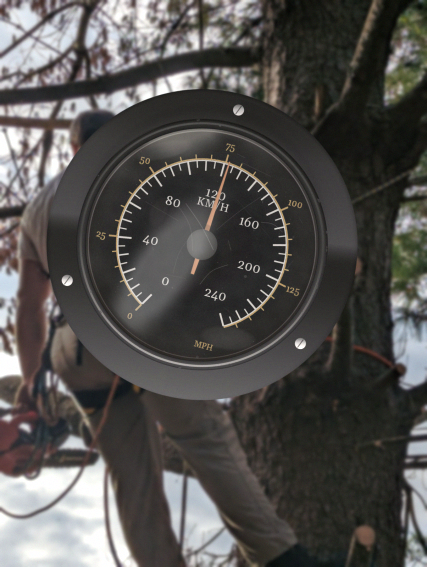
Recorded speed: km/h 122.5
